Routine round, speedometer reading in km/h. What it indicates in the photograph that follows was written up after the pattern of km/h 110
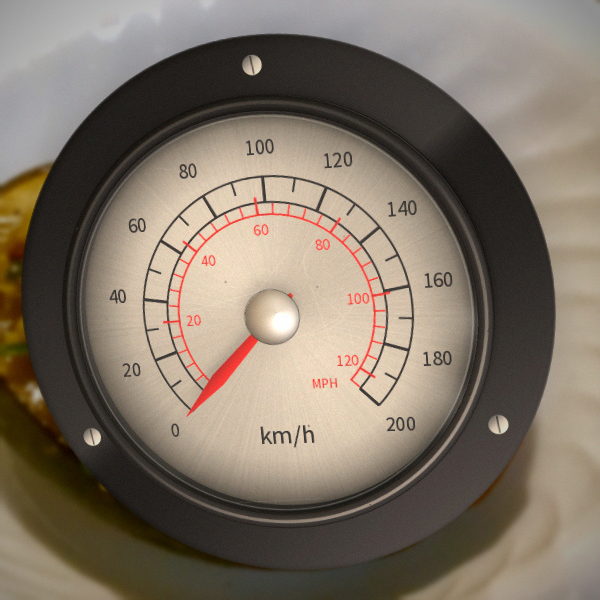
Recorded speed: km/h 0
